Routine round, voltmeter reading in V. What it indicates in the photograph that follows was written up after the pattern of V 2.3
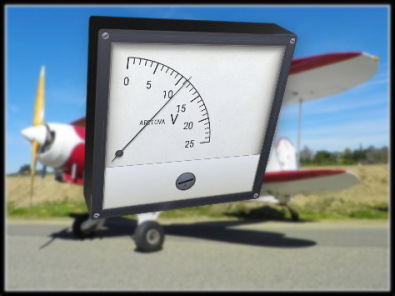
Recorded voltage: V 11
